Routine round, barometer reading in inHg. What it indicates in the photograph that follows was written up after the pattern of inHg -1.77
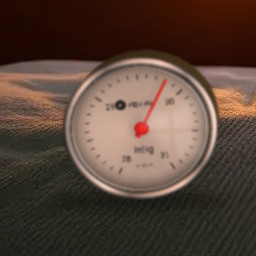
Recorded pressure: inHg 29.8
